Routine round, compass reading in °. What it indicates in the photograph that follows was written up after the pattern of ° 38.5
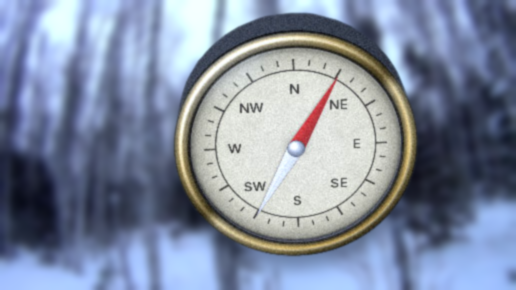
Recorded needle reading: ° 30
